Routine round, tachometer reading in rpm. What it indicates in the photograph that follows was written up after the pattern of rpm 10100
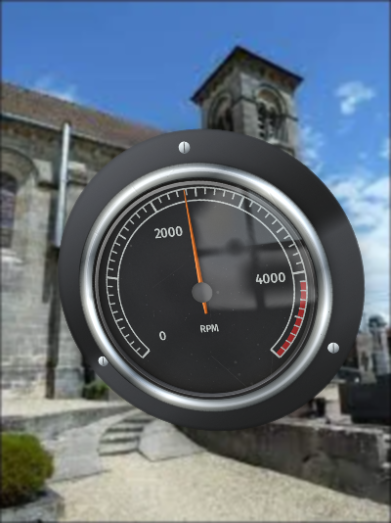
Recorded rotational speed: rpm 2400
